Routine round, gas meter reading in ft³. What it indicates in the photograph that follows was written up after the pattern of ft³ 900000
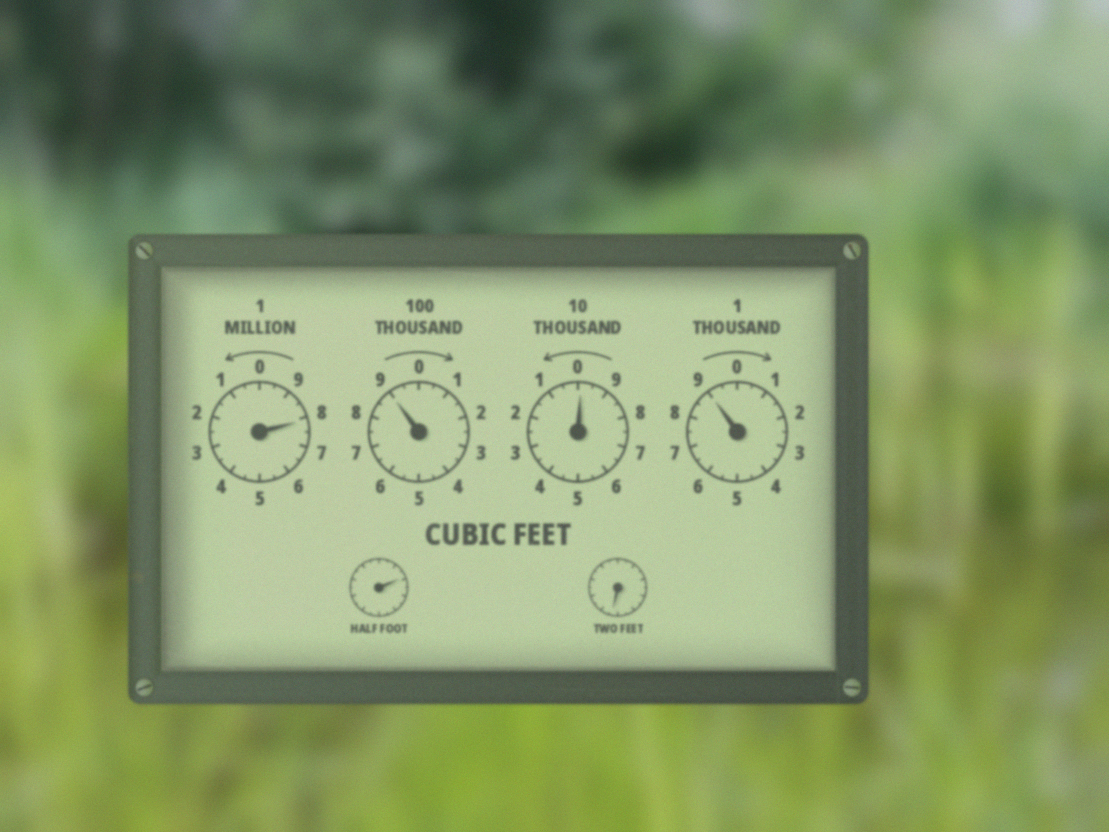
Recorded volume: ft³ 789900
